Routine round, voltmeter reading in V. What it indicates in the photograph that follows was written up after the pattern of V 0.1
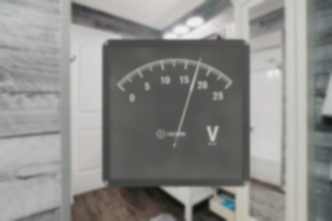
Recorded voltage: V 17.5
